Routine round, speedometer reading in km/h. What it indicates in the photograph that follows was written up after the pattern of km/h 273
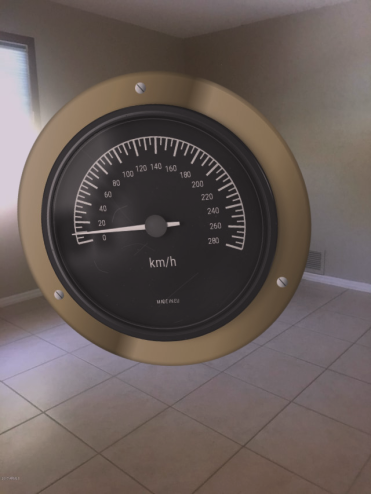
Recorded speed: km/h 10
